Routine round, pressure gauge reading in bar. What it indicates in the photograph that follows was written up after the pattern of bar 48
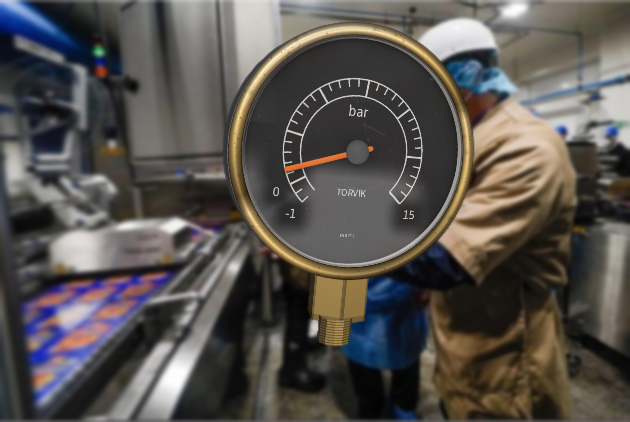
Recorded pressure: bar 0.75
